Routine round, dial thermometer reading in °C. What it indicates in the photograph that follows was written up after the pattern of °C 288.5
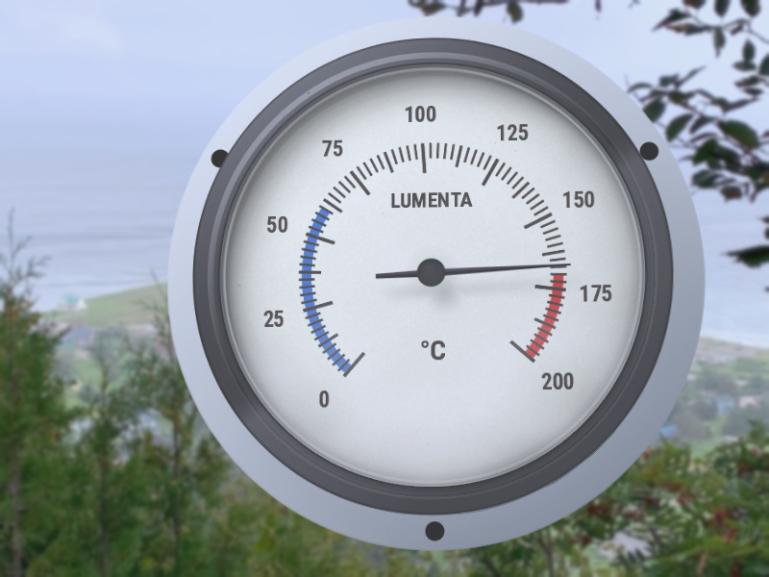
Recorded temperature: °C 167.5
